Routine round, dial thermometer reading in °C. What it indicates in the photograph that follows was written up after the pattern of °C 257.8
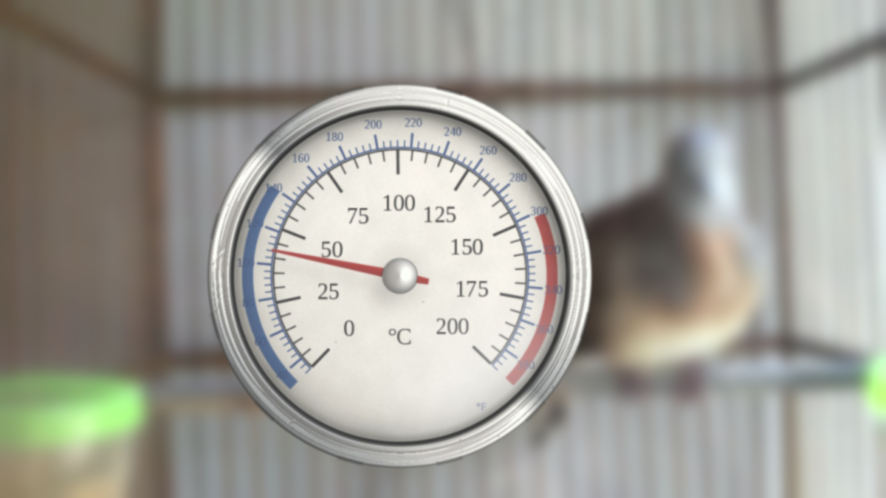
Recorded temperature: °C 42.5
